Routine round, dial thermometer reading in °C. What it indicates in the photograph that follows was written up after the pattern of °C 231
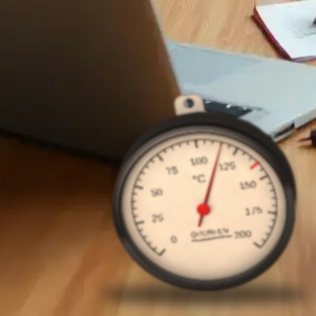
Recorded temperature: °C 115
